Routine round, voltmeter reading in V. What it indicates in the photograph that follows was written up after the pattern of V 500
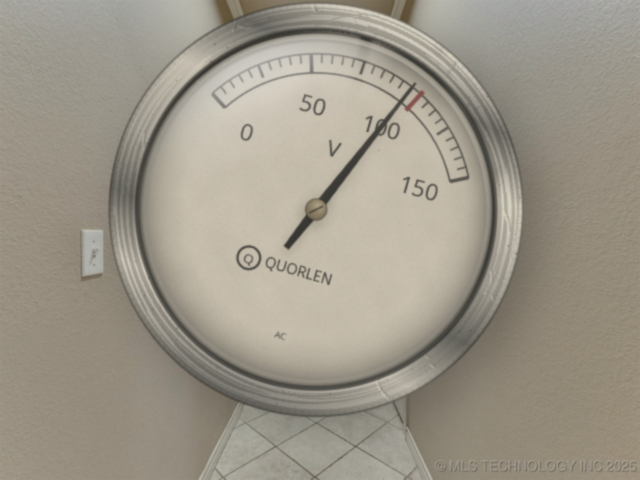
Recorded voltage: V 100
